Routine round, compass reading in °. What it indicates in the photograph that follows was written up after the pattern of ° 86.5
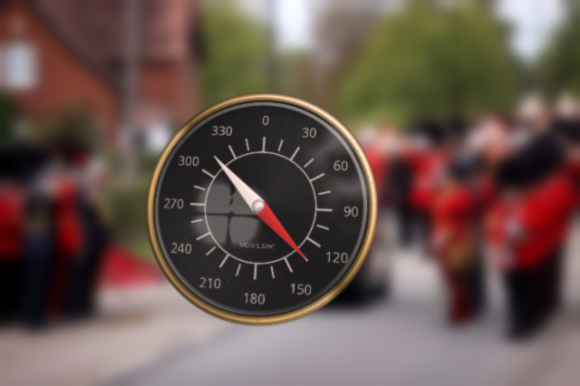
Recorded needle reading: ° 135
